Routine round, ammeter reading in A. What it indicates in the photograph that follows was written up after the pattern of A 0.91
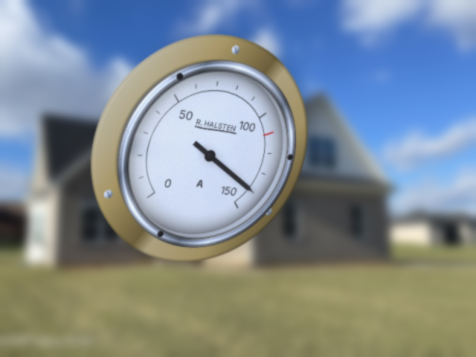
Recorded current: A 140
